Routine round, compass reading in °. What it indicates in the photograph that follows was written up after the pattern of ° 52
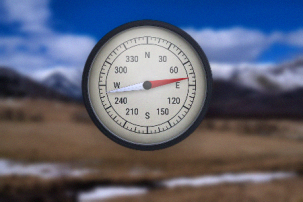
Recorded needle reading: ° 80
